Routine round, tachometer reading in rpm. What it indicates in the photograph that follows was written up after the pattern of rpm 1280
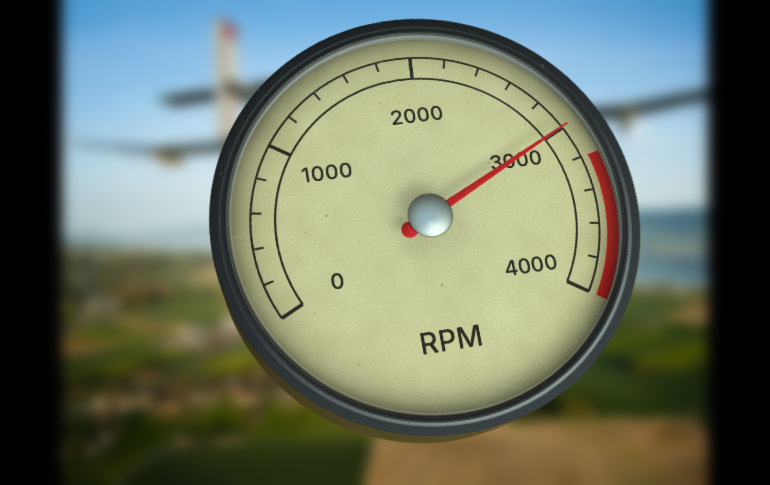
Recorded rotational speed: rpm 3000
